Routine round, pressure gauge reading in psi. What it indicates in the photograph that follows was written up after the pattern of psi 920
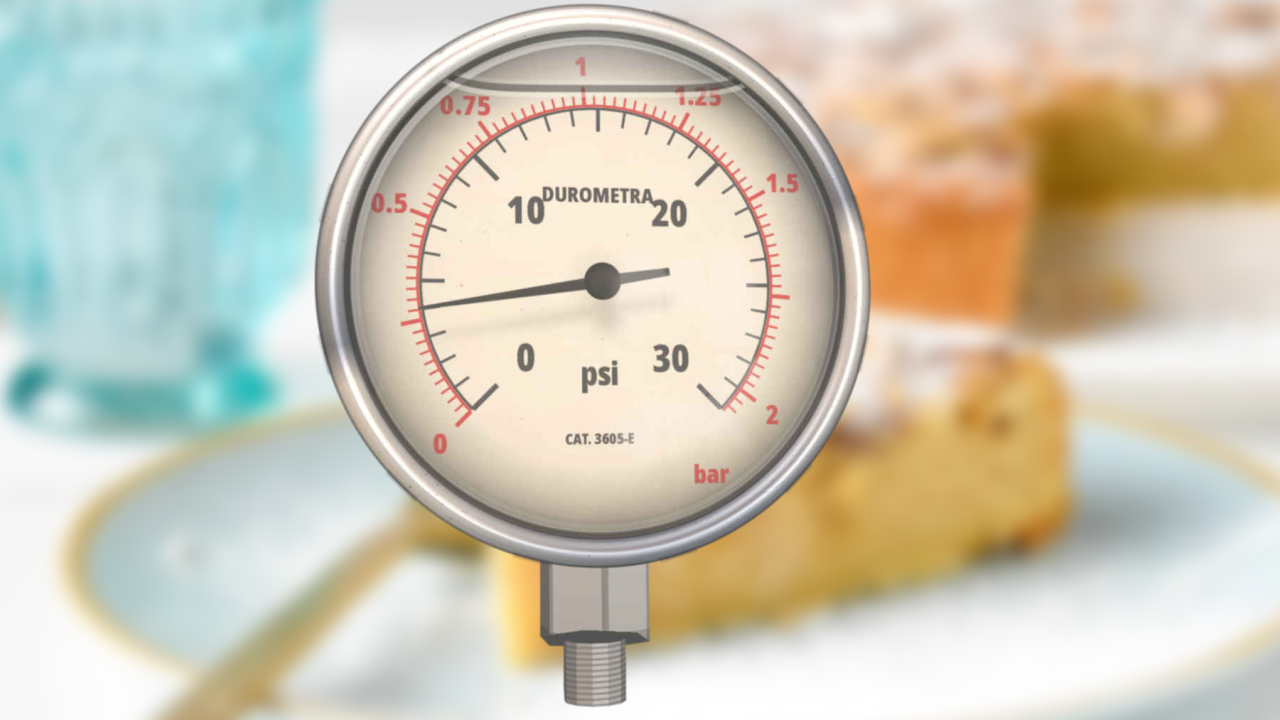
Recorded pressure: psi 4
